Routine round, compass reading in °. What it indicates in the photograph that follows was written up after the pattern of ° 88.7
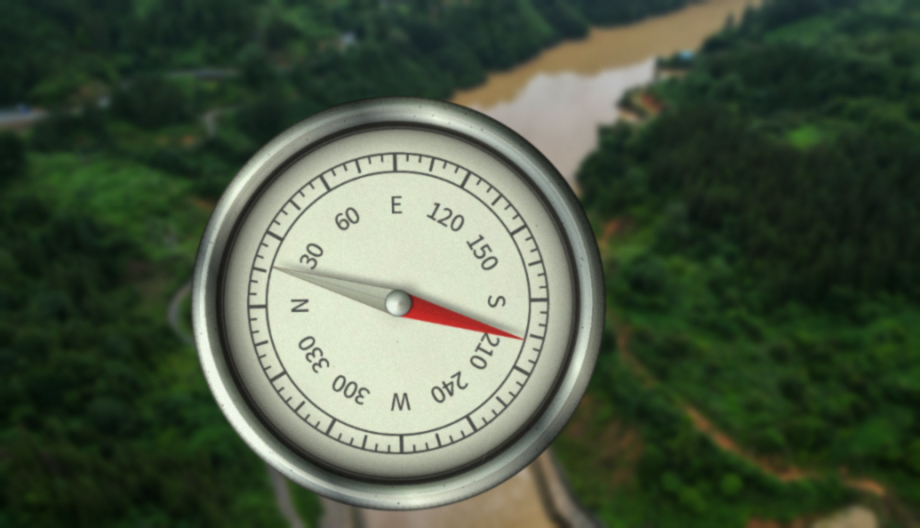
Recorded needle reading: ° 197.5
